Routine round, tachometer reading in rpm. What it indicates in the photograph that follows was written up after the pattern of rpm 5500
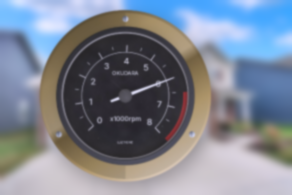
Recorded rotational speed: rpm 6000
